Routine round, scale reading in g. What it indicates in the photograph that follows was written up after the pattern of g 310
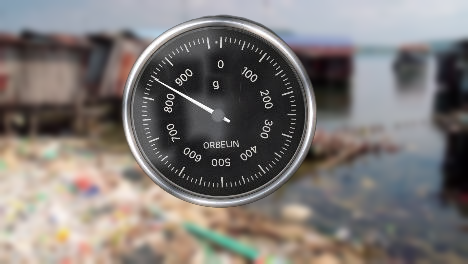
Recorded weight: g 850
